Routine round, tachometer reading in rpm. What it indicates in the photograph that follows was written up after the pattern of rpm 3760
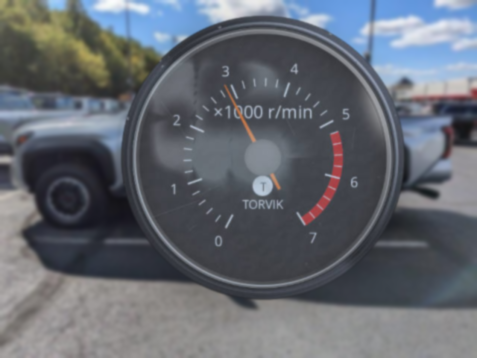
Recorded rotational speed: rpm 2900
